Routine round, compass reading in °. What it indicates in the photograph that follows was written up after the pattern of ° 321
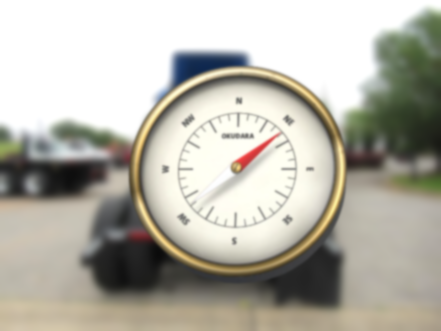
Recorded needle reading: ° 50
